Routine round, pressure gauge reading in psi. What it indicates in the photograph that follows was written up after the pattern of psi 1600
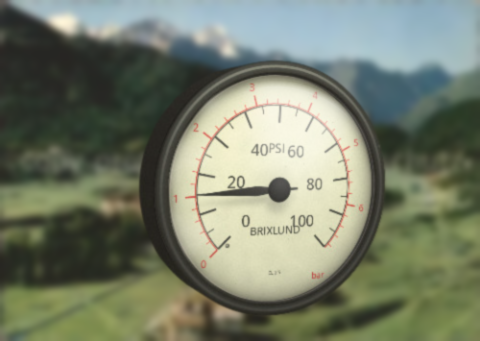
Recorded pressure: psi 15
